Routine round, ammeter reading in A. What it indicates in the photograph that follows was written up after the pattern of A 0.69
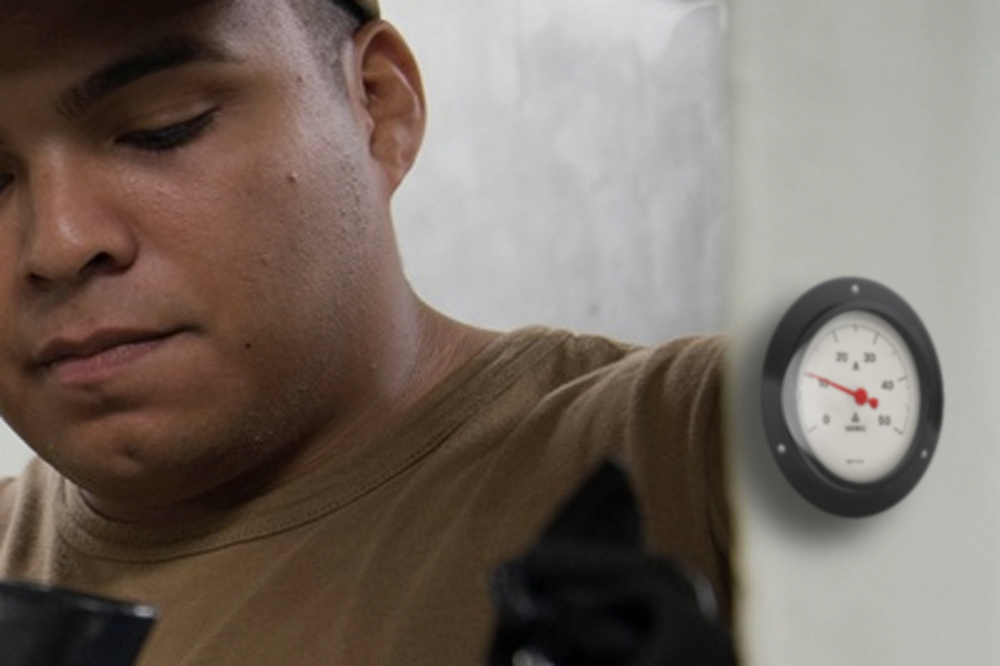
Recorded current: A 10
